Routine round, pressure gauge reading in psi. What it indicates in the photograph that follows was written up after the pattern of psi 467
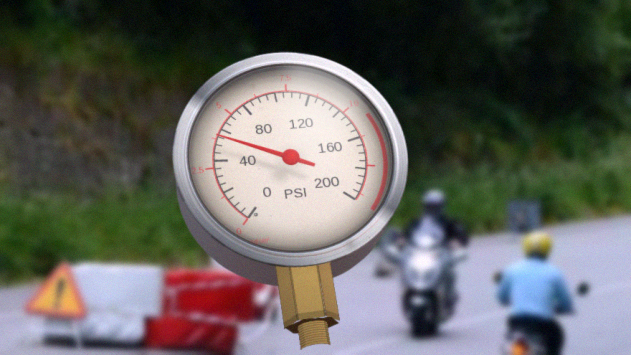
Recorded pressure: psi 55
